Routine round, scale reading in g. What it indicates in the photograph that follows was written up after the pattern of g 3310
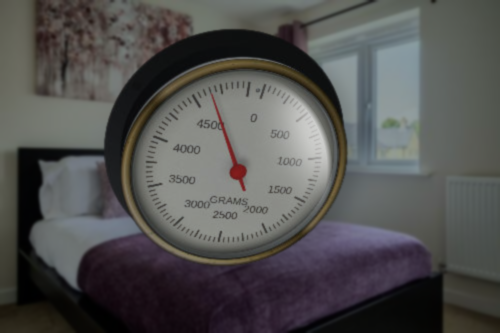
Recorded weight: g 4650
